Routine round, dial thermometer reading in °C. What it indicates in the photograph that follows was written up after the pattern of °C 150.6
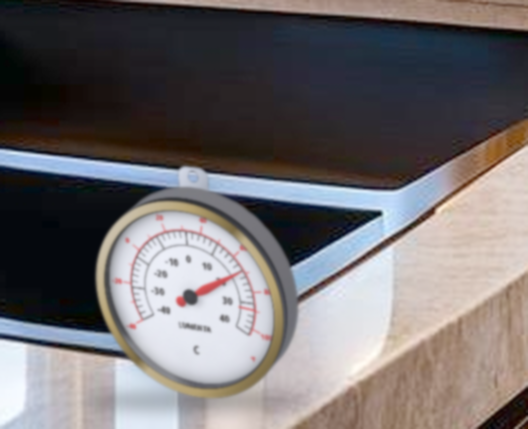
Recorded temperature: °C 20
